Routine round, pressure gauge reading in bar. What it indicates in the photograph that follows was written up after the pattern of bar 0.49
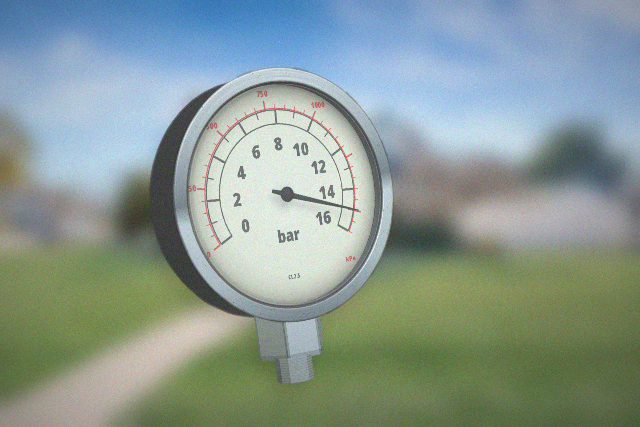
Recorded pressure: bar 15
